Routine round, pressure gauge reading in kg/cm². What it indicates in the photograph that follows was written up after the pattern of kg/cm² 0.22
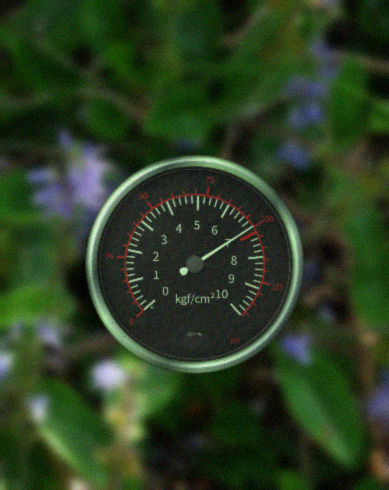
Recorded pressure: kg/cm² 7
